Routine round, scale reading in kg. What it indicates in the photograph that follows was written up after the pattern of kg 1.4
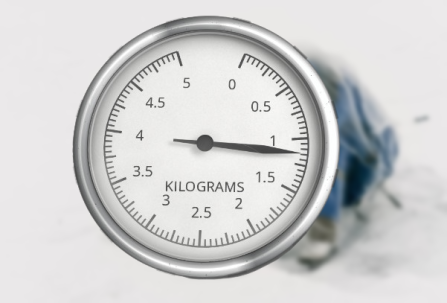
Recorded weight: kg 1.15
